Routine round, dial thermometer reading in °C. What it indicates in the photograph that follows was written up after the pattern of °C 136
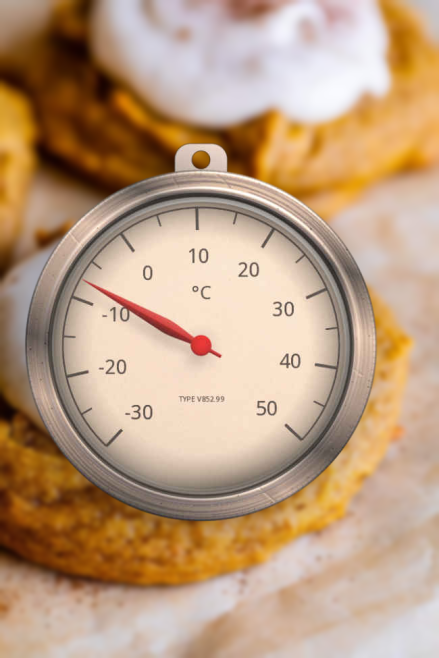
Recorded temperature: °C -7.5
